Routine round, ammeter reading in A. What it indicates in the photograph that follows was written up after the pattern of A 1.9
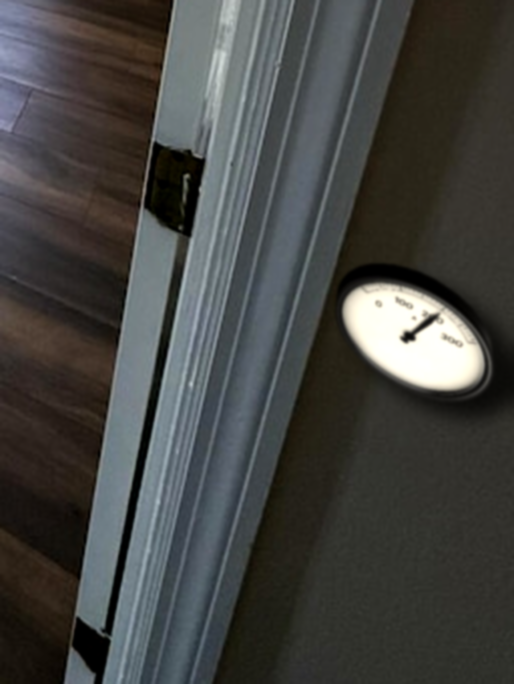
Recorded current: A 200
